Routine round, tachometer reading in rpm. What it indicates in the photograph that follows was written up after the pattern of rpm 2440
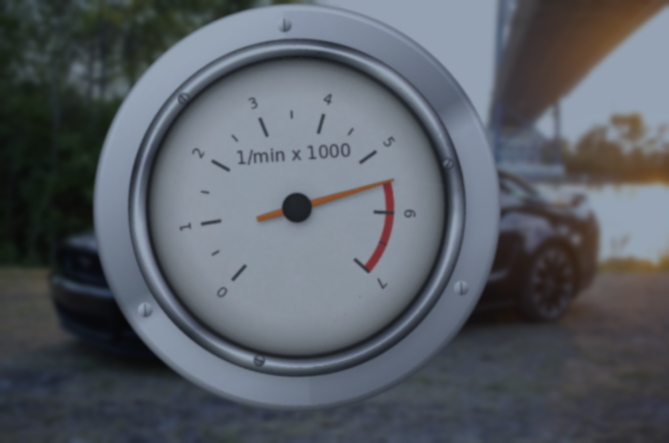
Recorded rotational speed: rpm 5500
